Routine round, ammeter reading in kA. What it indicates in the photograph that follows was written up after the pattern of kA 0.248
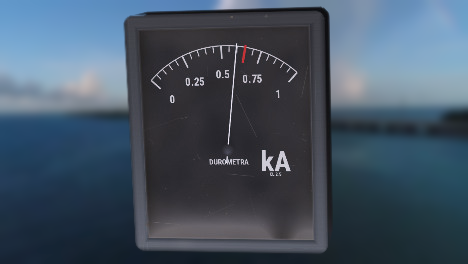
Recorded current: kA 0.6
